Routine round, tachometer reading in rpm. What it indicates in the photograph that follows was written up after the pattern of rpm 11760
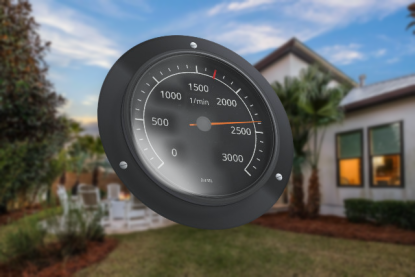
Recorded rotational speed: rpm 2400
